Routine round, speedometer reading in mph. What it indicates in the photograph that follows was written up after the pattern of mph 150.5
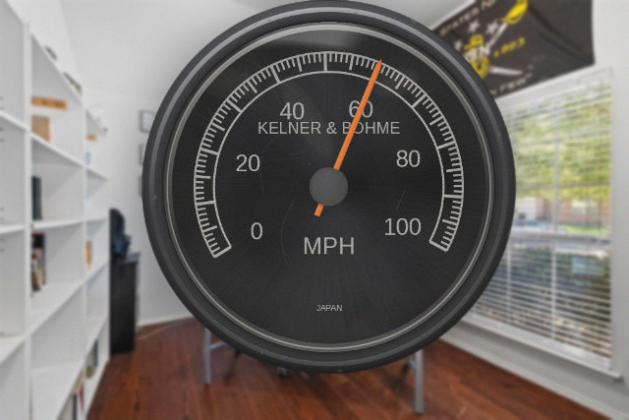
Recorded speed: mph 60
